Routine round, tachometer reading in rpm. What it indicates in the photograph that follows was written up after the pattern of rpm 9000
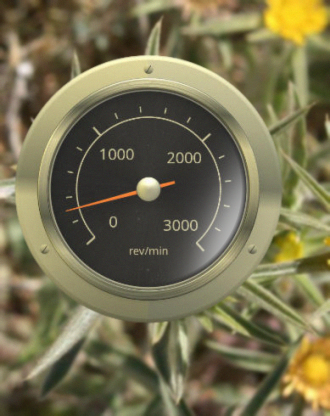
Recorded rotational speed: rpm 300
